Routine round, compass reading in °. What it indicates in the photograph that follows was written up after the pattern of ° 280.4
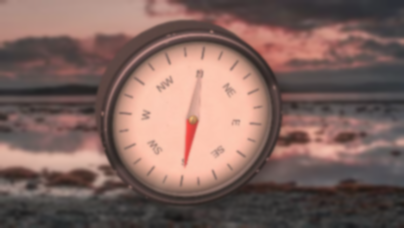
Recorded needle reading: ° 180
